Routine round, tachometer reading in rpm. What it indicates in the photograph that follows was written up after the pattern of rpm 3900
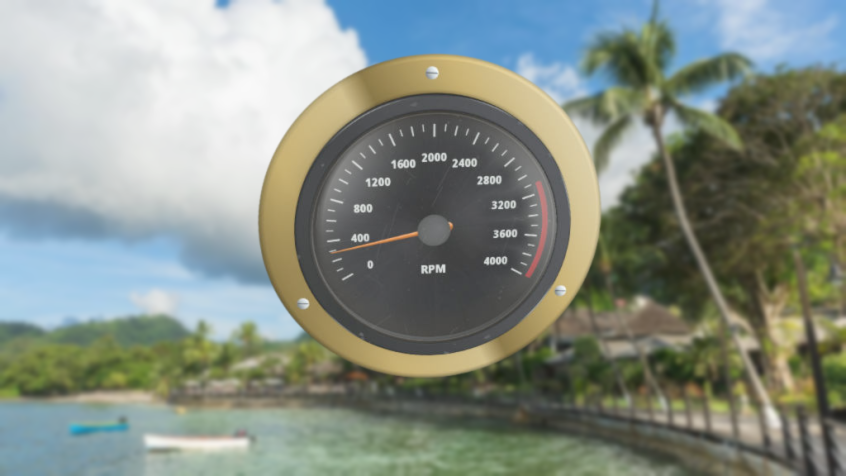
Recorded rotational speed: rpm 300
